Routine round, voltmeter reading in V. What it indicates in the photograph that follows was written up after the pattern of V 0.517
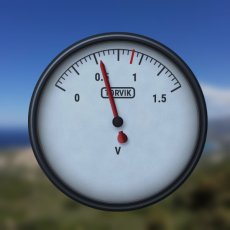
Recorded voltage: V 0.55
